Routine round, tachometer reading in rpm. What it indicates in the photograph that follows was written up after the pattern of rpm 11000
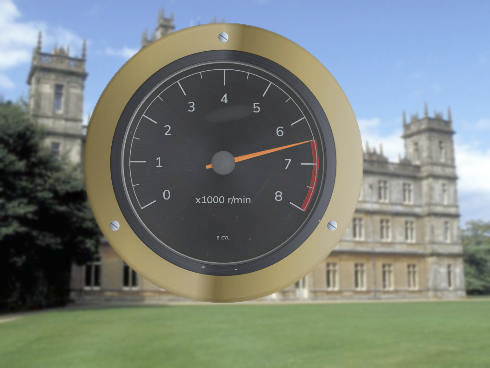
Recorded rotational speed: rpm 6500
